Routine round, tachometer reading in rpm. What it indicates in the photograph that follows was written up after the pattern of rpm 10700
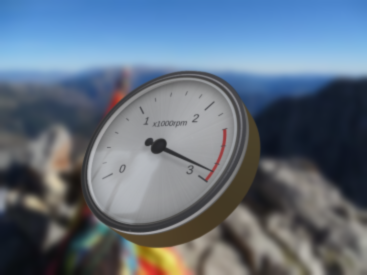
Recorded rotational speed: rpm 2900
